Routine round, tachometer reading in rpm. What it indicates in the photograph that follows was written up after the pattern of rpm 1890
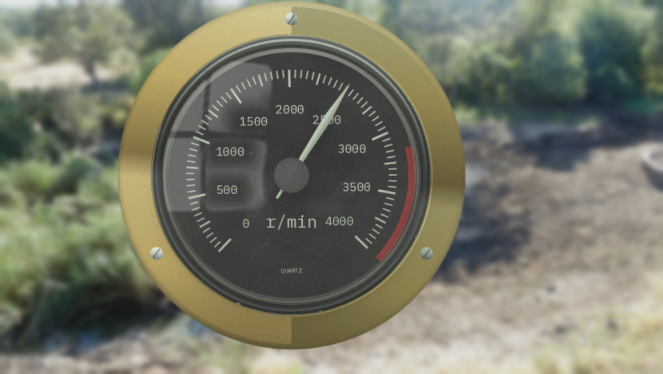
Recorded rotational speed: rpm 2500
